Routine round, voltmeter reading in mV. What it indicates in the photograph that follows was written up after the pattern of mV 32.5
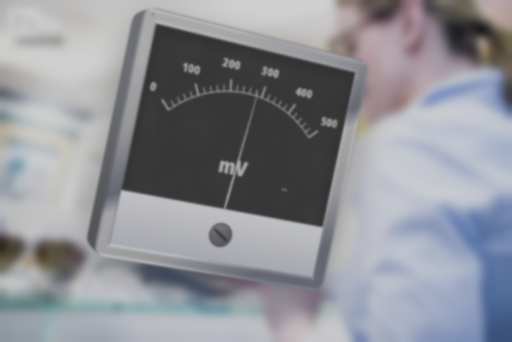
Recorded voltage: mV 280
